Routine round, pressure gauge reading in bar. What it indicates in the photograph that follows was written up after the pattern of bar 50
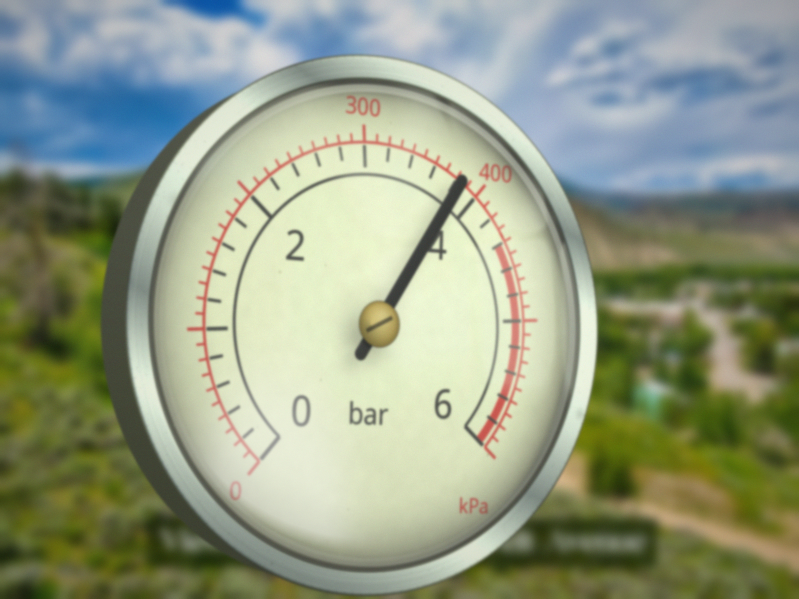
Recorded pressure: bar 3.8
